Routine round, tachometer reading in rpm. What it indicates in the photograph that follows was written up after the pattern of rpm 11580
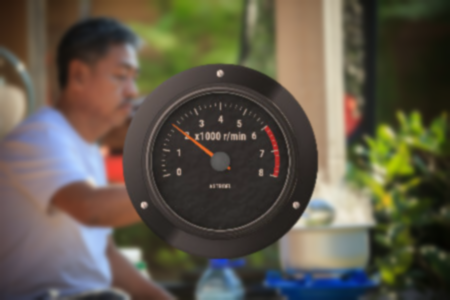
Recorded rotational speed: rpm 2000
